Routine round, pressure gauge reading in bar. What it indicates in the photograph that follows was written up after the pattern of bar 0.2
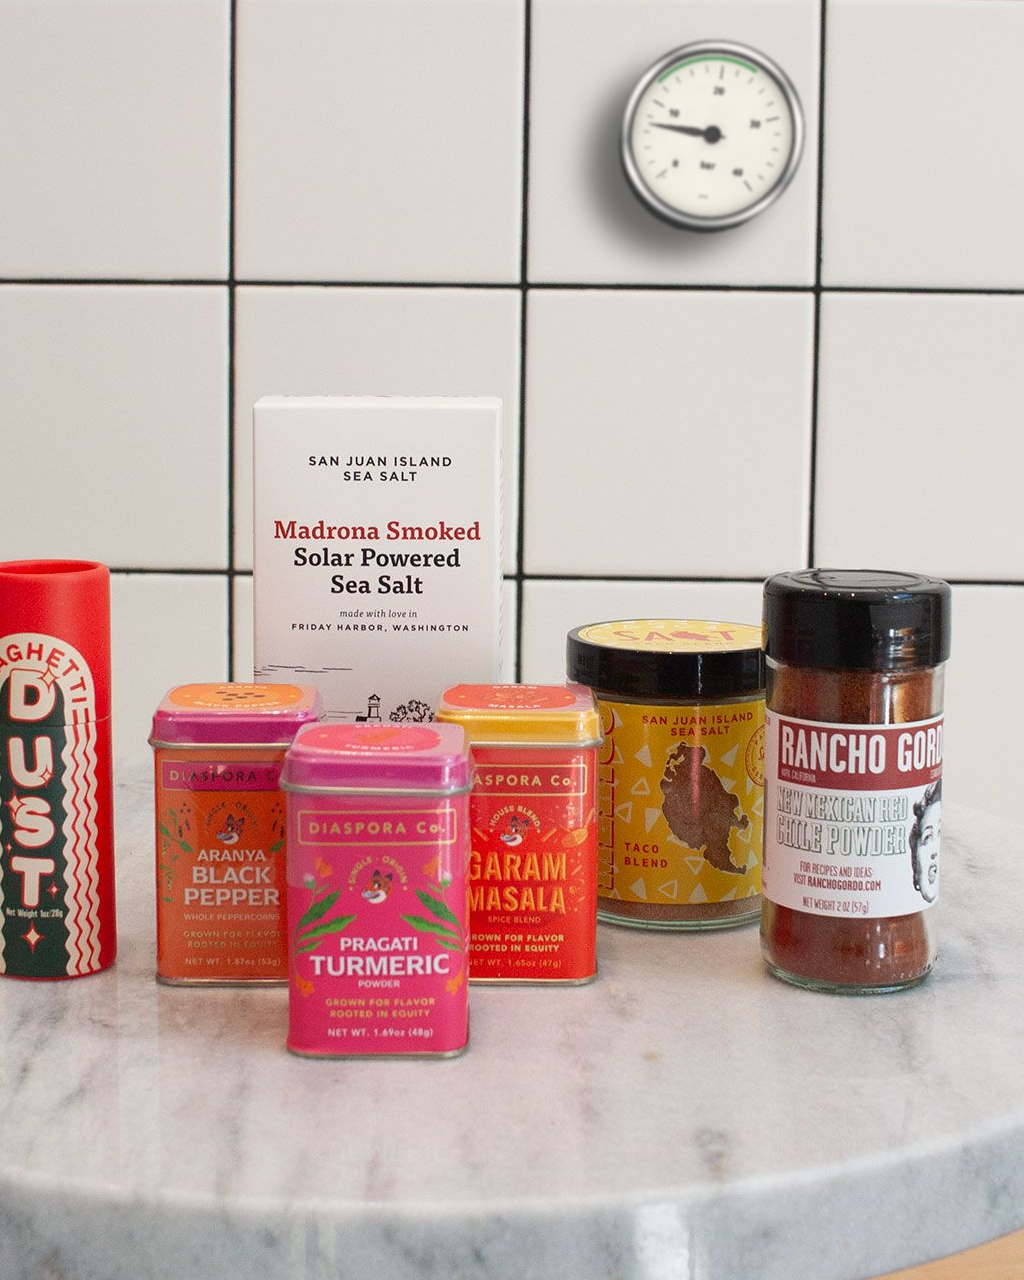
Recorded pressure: bar 7
